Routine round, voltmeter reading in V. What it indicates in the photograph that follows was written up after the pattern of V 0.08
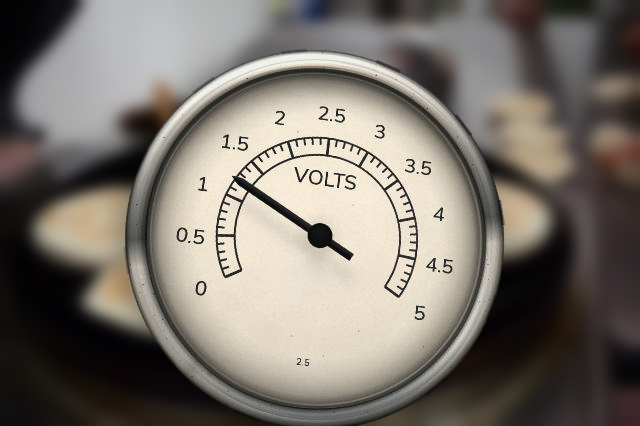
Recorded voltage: V 1.2
